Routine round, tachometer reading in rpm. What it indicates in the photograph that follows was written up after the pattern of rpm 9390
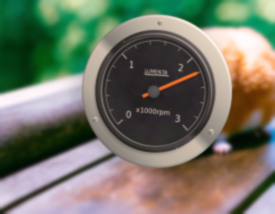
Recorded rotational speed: rpm 2200
